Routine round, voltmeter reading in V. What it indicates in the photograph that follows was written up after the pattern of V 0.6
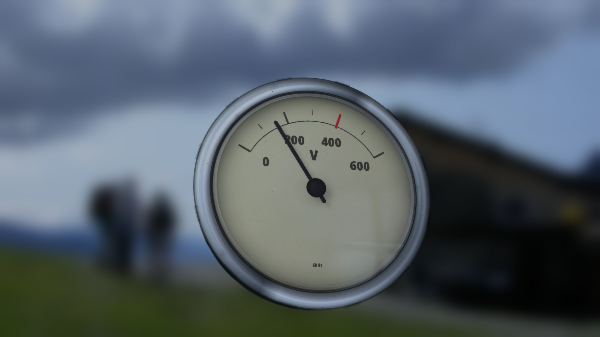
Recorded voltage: V 150
